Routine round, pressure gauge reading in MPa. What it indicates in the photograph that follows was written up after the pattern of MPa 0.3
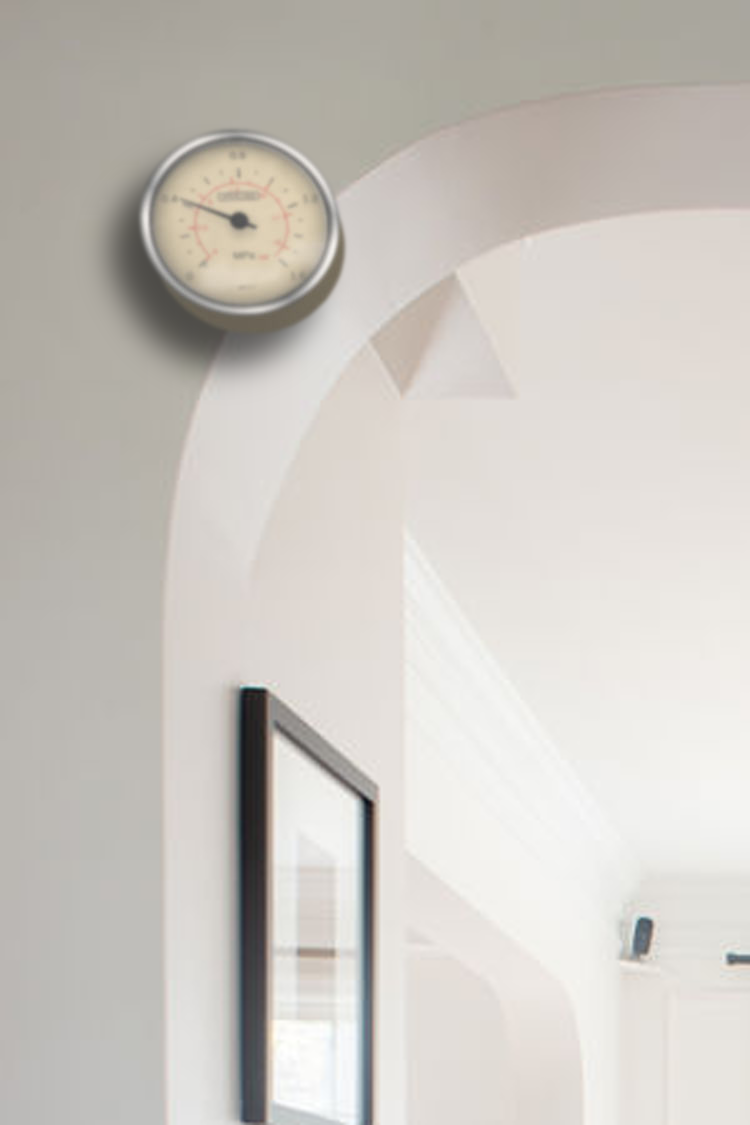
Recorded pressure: MPa 0.4
